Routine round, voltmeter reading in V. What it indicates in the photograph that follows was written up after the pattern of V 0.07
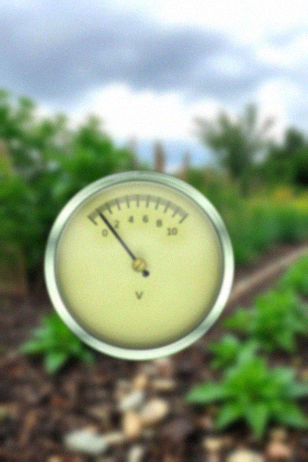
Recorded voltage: V 1
